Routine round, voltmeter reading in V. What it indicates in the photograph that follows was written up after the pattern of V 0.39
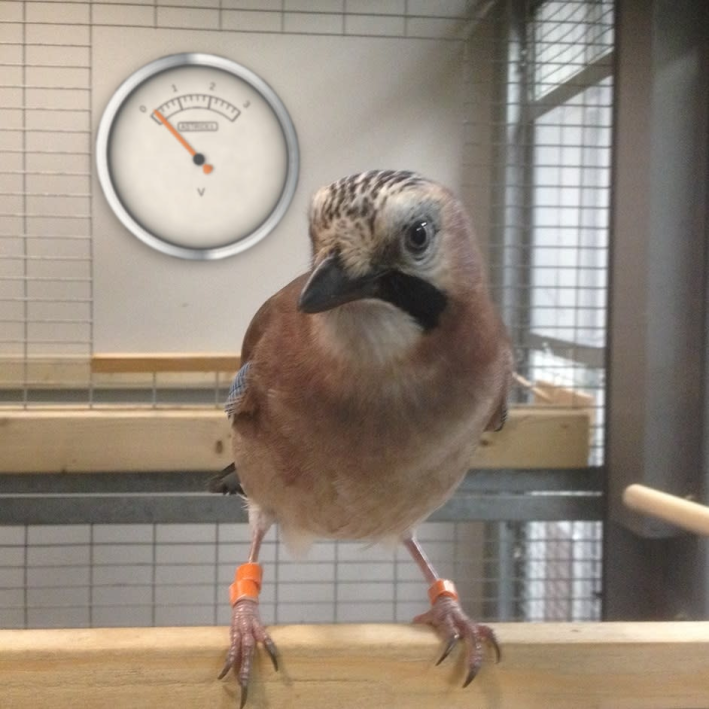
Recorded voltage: V 0.2
